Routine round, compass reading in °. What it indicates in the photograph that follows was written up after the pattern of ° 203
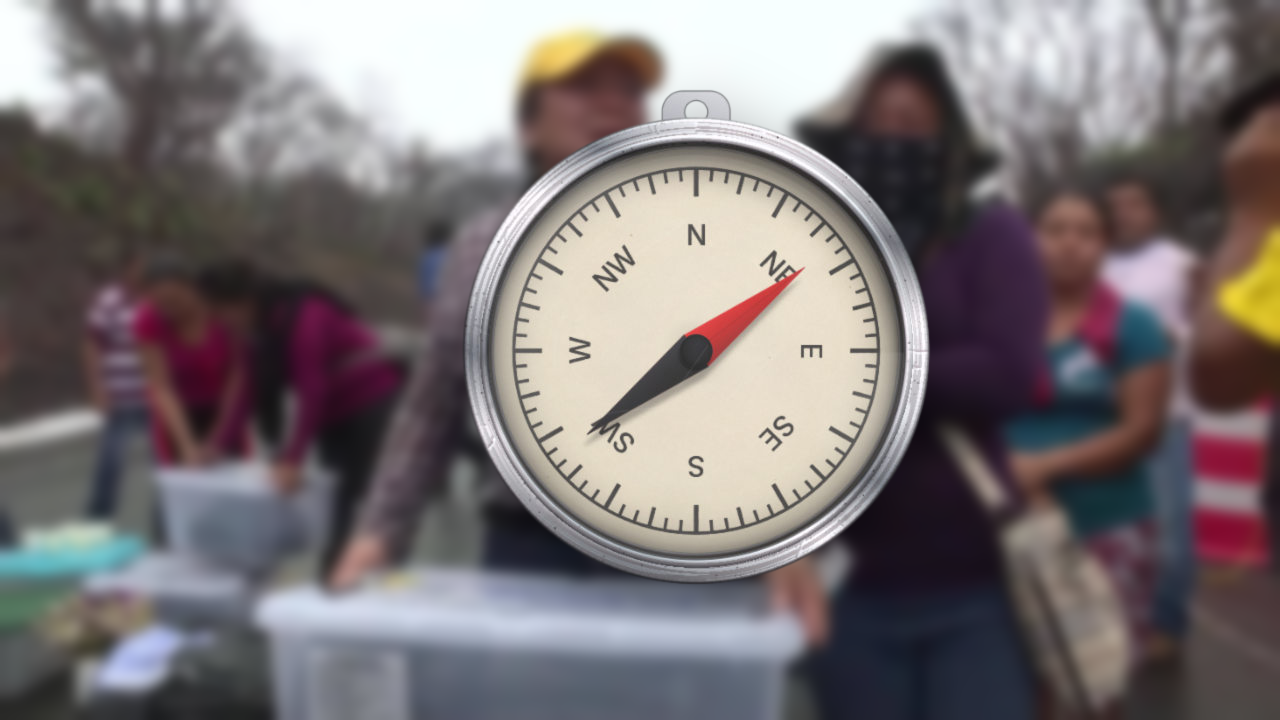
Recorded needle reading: ° 52.5
